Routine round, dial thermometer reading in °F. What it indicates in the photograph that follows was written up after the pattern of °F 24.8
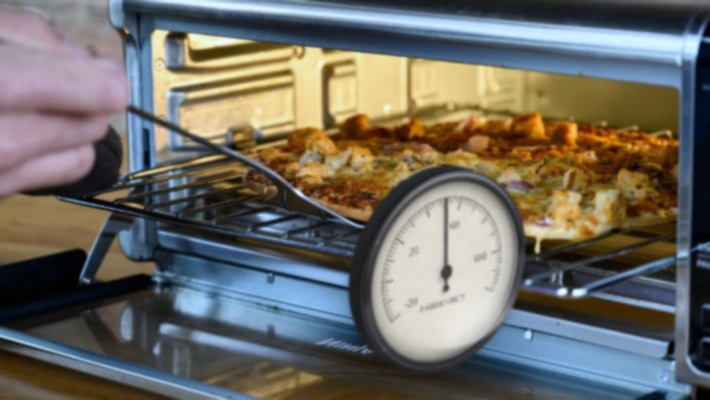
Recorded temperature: °F 50
